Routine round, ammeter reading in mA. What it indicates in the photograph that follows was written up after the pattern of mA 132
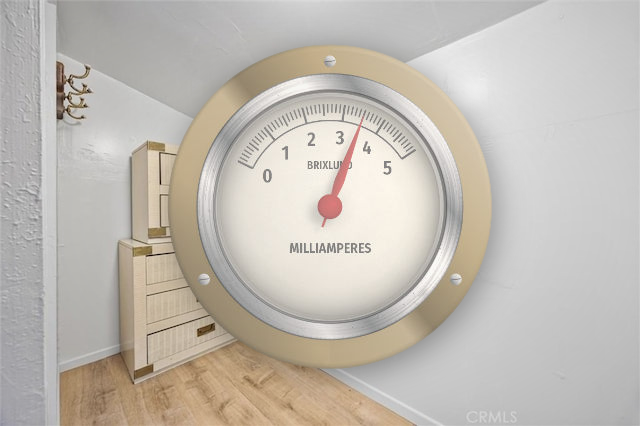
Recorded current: mA 3.5
